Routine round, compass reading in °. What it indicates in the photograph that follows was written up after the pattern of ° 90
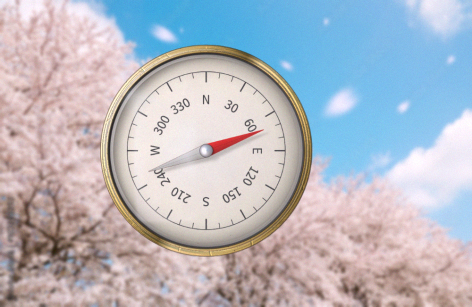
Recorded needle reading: ° 70
